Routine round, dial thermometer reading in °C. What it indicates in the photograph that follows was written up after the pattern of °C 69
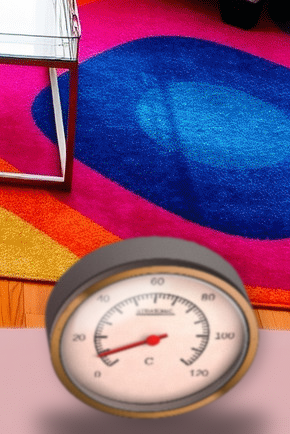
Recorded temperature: °C 10
